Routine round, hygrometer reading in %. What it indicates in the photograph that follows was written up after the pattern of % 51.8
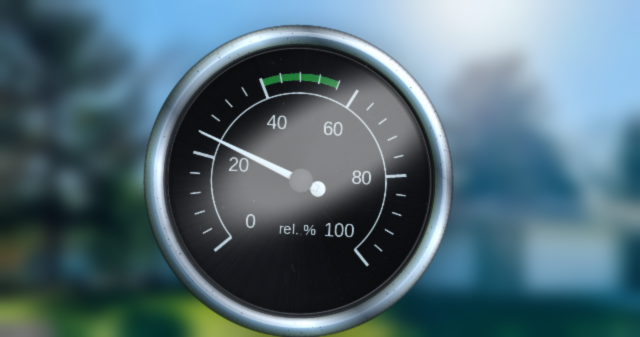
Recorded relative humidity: % 24
